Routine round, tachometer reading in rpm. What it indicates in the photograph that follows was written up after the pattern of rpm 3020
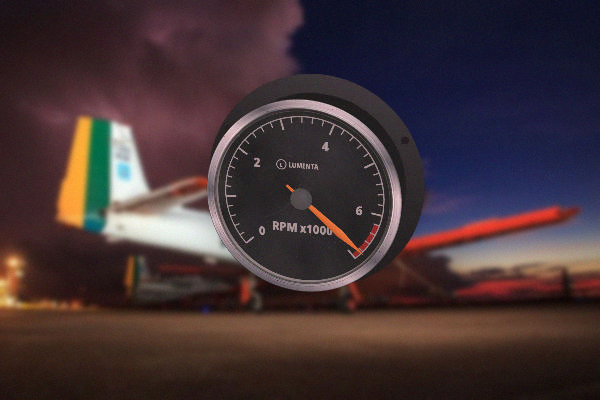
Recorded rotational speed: rpm 6800
